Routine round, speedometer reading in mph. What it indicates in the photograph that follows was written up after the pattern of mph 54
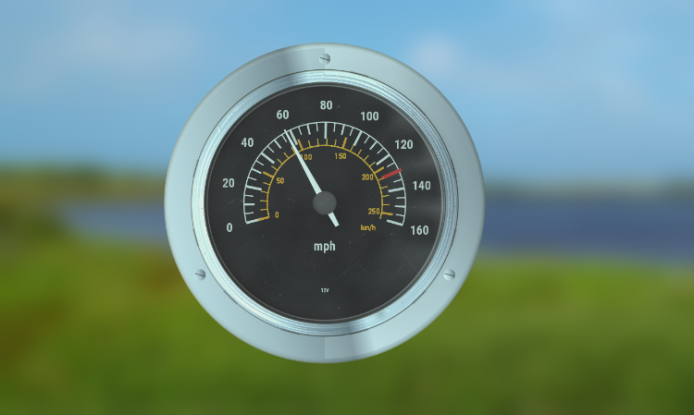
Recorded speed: mph 57.5
